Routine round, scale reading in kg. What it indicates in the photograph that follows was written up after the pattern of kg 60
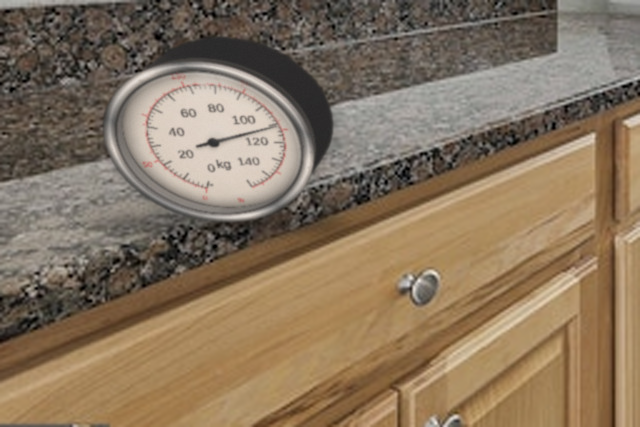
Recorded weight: kg 110
